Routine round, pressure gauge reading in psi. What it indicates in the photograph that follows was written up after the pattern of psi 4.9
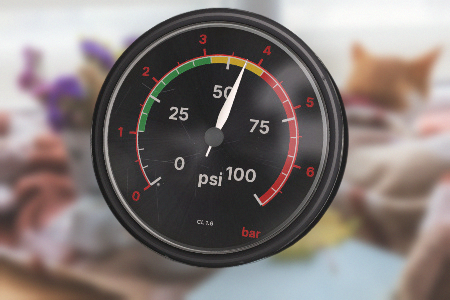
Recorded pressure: psi 55
